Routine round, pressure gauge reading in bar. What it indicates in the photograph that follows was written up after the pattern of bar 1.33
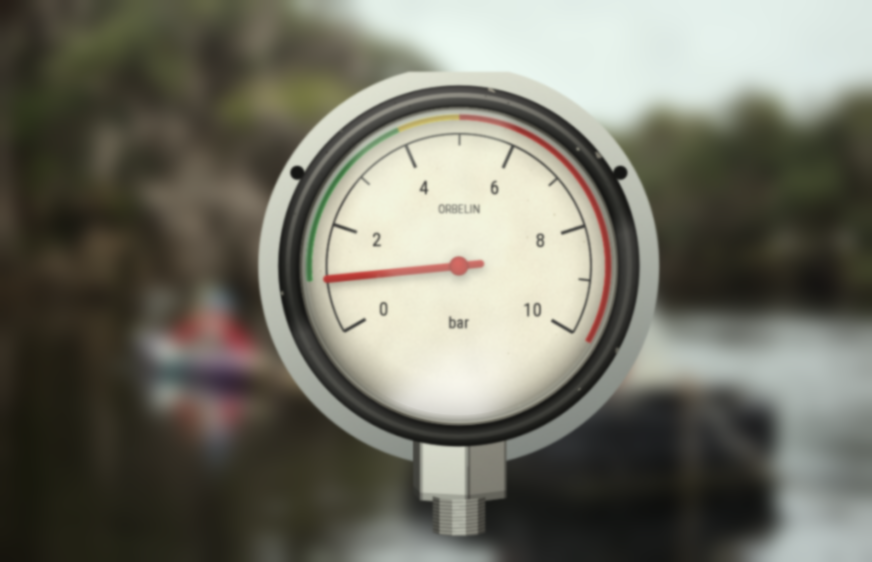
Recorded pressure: bar 1
